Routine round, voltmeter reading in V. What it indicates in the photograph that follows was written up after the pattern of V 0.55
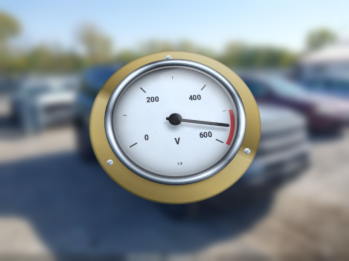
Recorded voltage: V 550
